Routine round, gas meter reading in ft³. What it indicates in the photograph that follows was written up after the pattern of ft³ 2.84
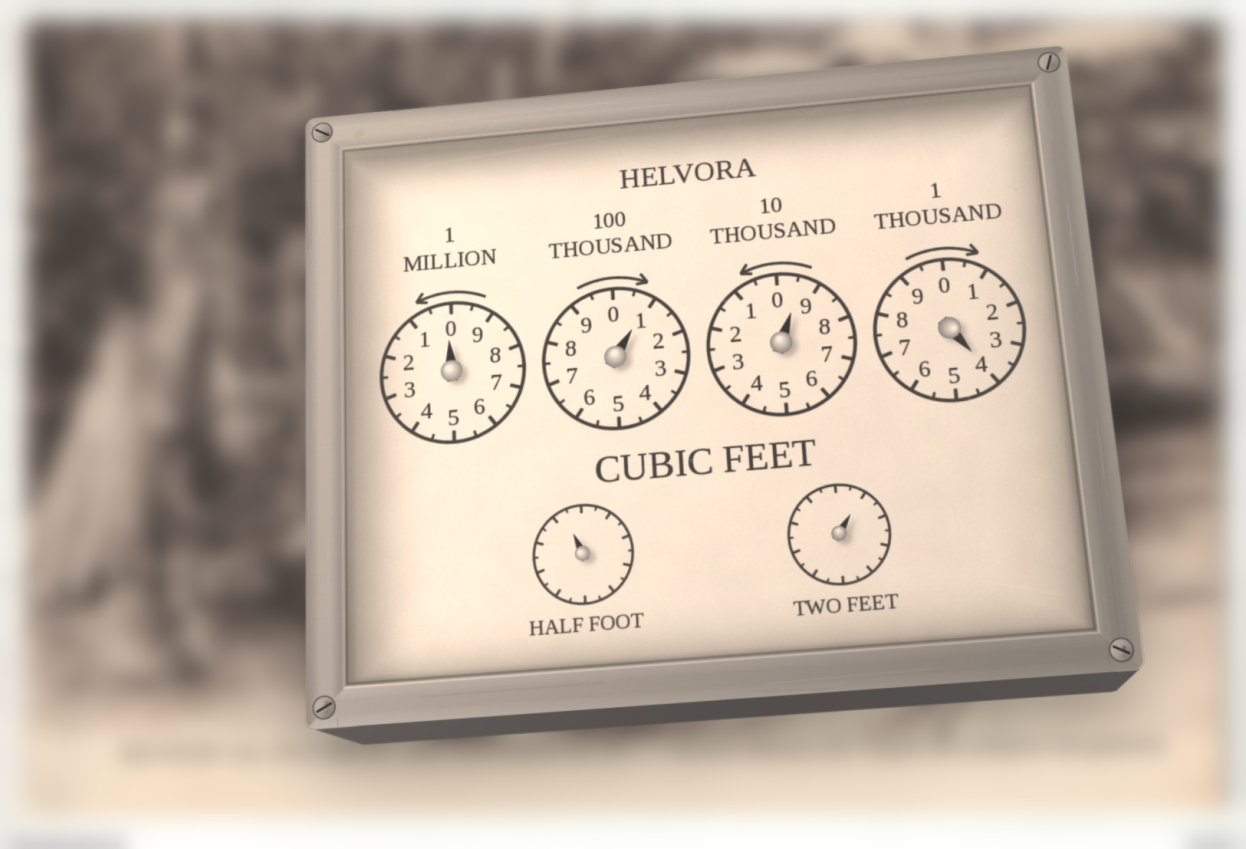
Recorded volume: ft³ 9400
